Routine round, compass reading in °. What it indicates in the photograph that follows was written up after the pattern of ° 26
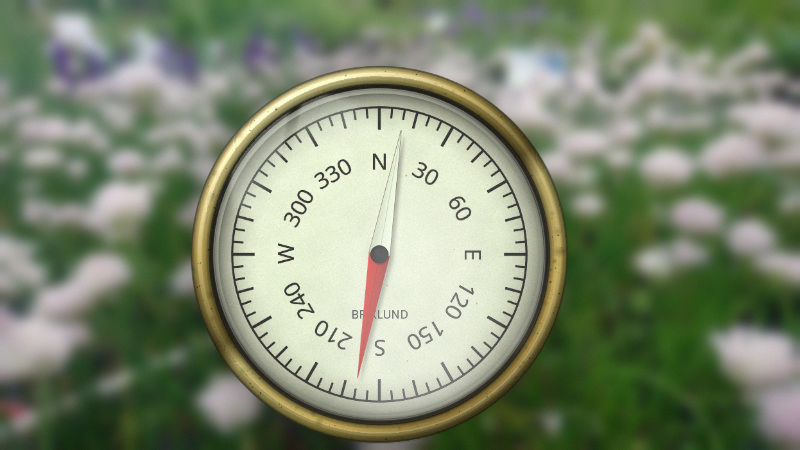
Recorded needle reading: ° 190
